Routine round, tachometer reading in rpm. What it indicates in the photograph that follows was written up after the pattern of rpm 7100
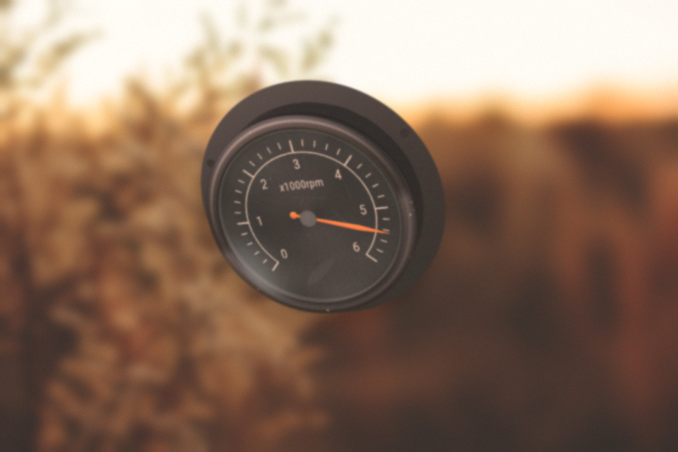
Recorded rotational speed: rpm 5400
